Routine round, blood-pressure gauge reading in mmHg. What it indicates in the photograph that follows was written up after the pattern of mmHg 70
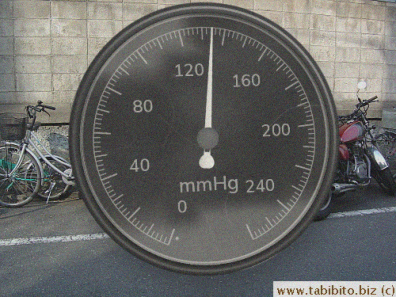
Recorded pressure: mmHg 134
